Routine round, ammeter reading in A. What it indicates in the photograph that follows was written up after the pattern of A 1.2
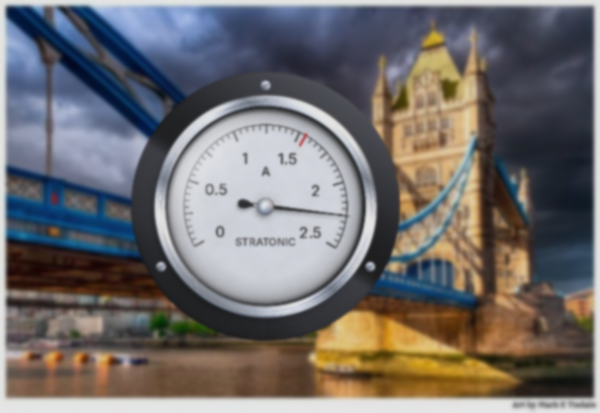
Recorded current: A 2.25
